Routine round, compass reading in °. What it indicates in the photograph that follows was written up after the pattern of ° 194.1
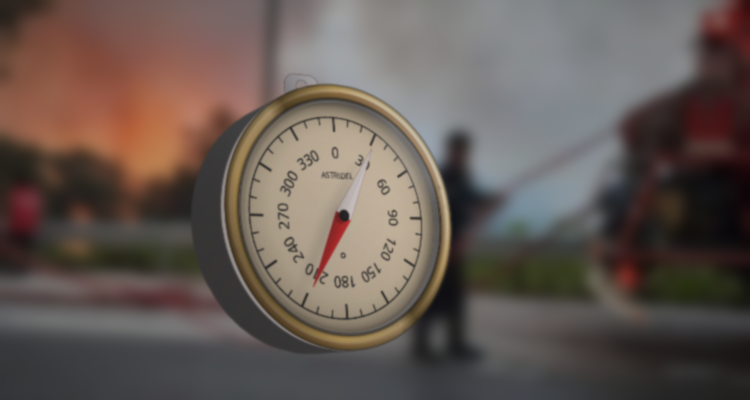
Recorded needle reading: ° 210
